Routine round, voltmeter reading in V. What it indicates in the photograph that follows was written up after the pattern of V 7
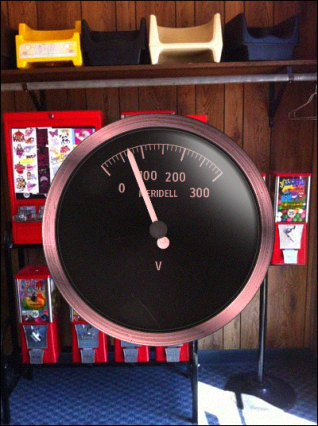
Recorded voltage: V 70
